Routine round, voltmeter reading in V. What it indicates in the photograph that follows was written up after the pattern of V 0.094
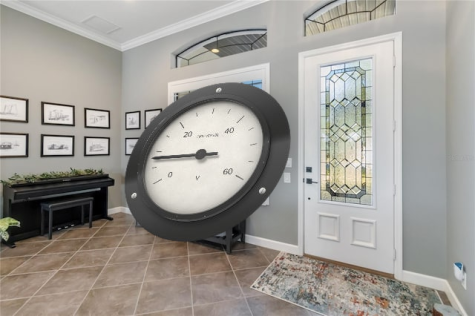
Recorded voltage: V 7.5
